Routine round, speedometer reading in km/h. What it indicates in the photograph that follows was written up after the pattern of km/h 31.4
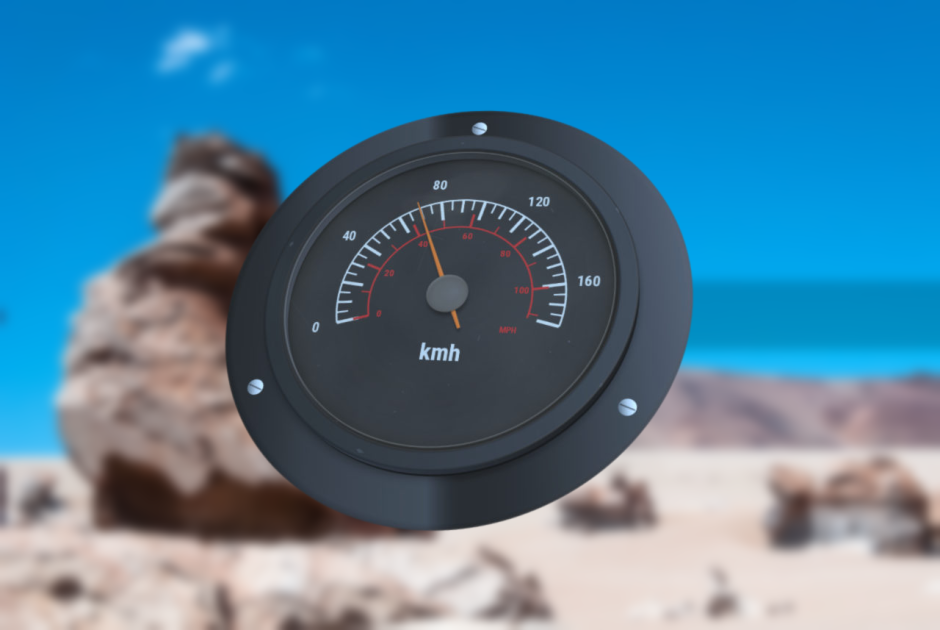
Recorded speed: km/h 70
